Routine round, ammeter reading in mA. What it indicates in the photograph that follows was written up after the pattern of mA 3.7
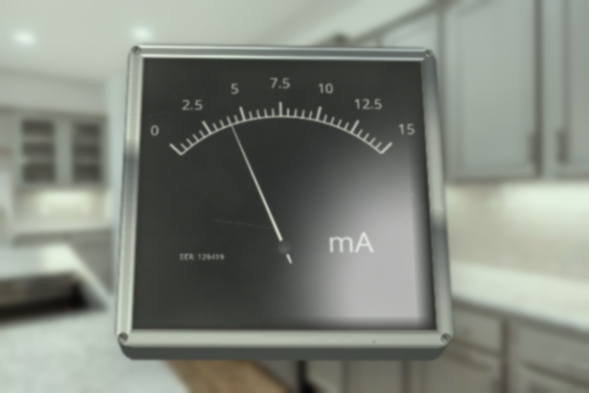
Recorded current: mA 4
